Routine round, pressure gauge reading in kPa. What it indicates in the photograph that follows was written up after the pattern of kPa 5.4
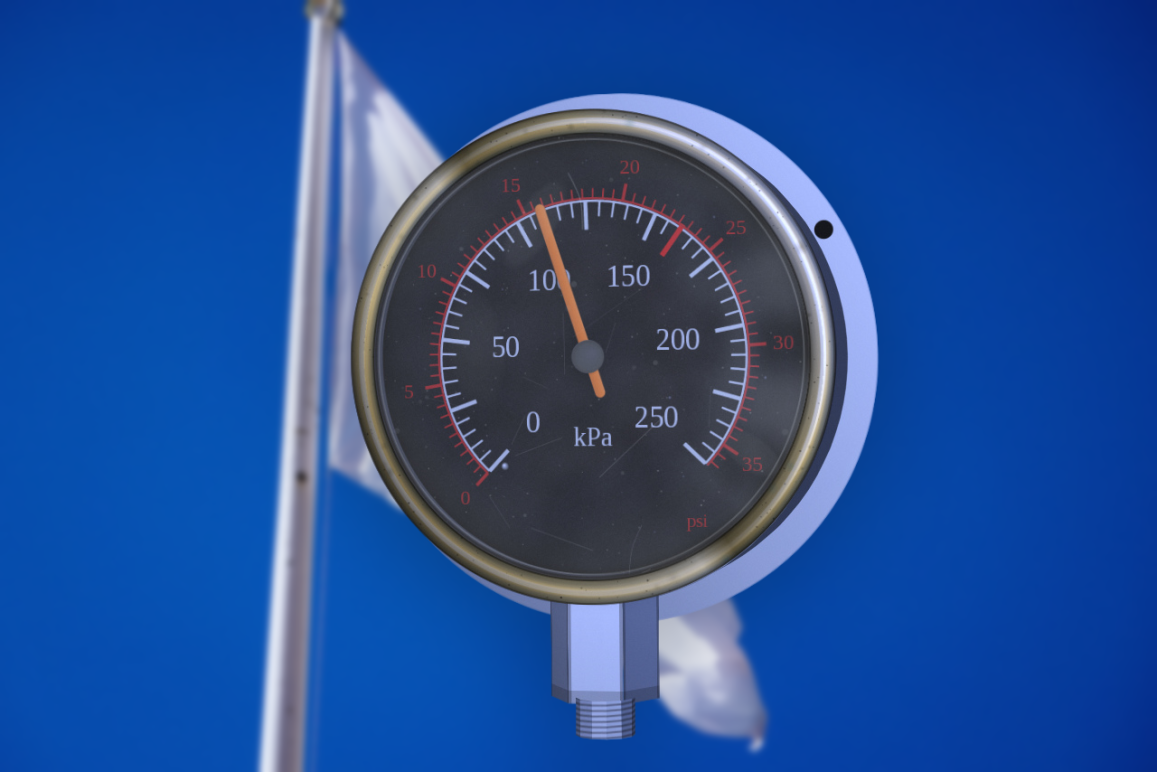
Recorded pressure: kPa 110
